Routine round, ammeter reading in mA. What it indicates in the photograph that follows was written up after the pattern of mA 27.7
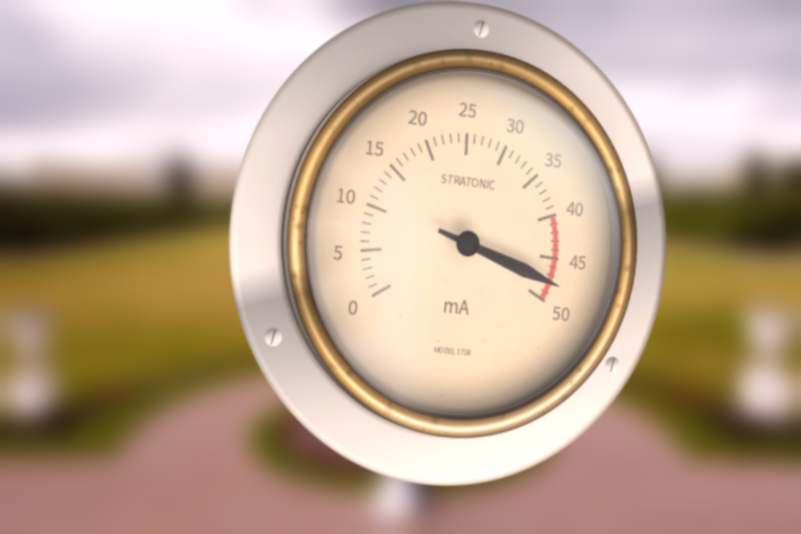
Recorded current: mA 48
